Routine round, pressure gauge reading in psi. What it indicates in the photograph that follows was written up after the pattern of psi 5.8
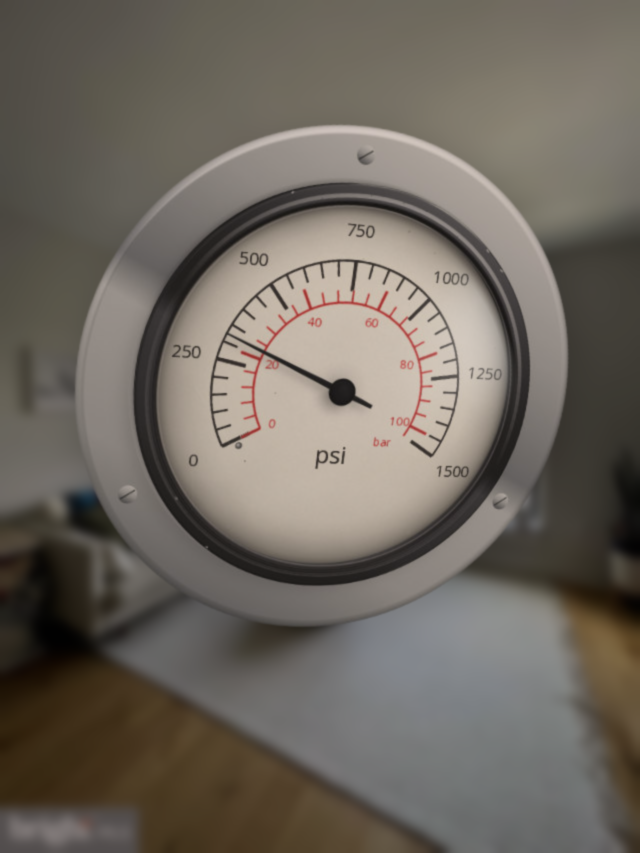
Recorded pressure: psi 325
